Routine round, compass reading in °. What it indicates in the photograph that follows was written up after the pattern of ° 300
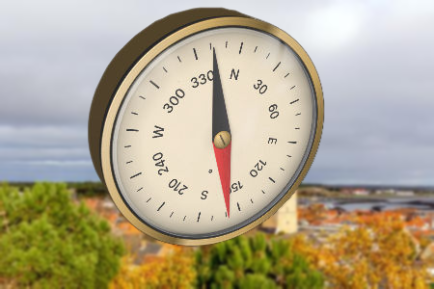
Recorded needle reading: ° 160
